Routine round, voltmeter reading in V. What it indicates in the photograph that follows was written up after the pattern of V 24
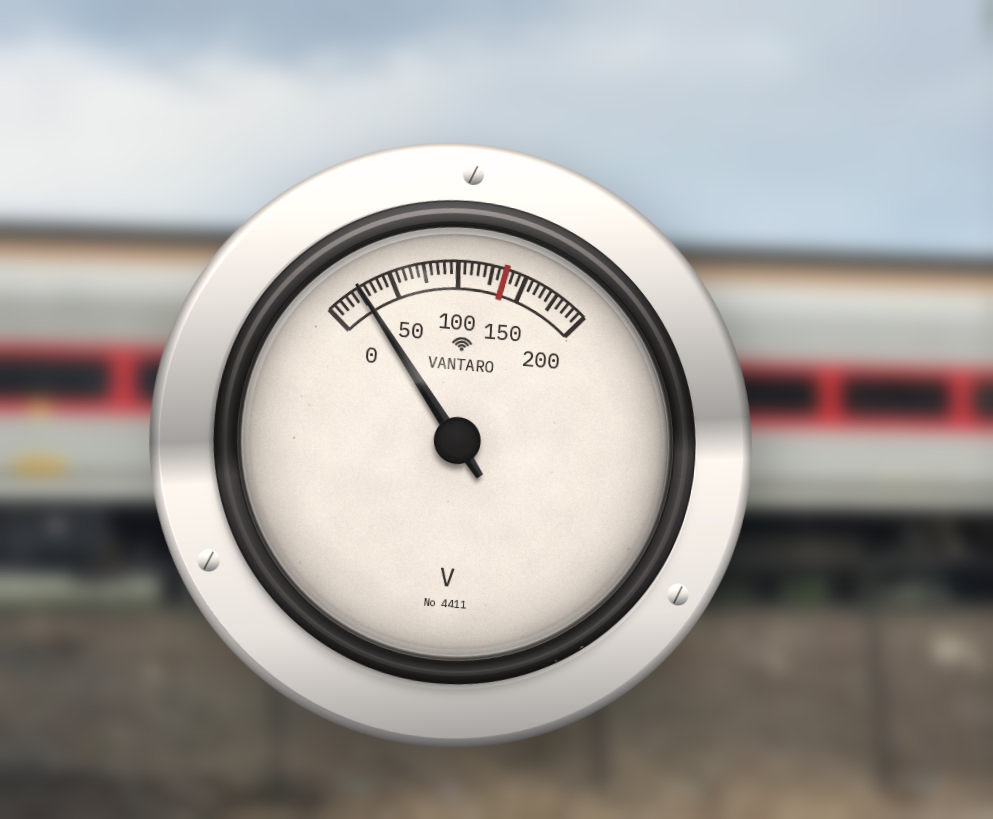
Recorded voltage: V 25
